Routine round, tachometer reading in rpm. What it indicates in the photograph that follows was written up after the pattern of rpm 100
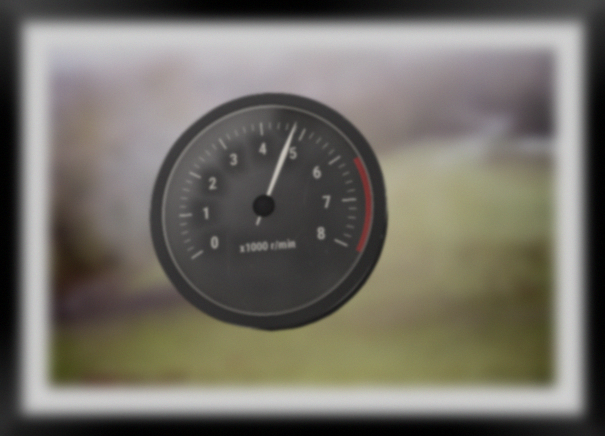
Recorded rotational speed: rpm 4800
